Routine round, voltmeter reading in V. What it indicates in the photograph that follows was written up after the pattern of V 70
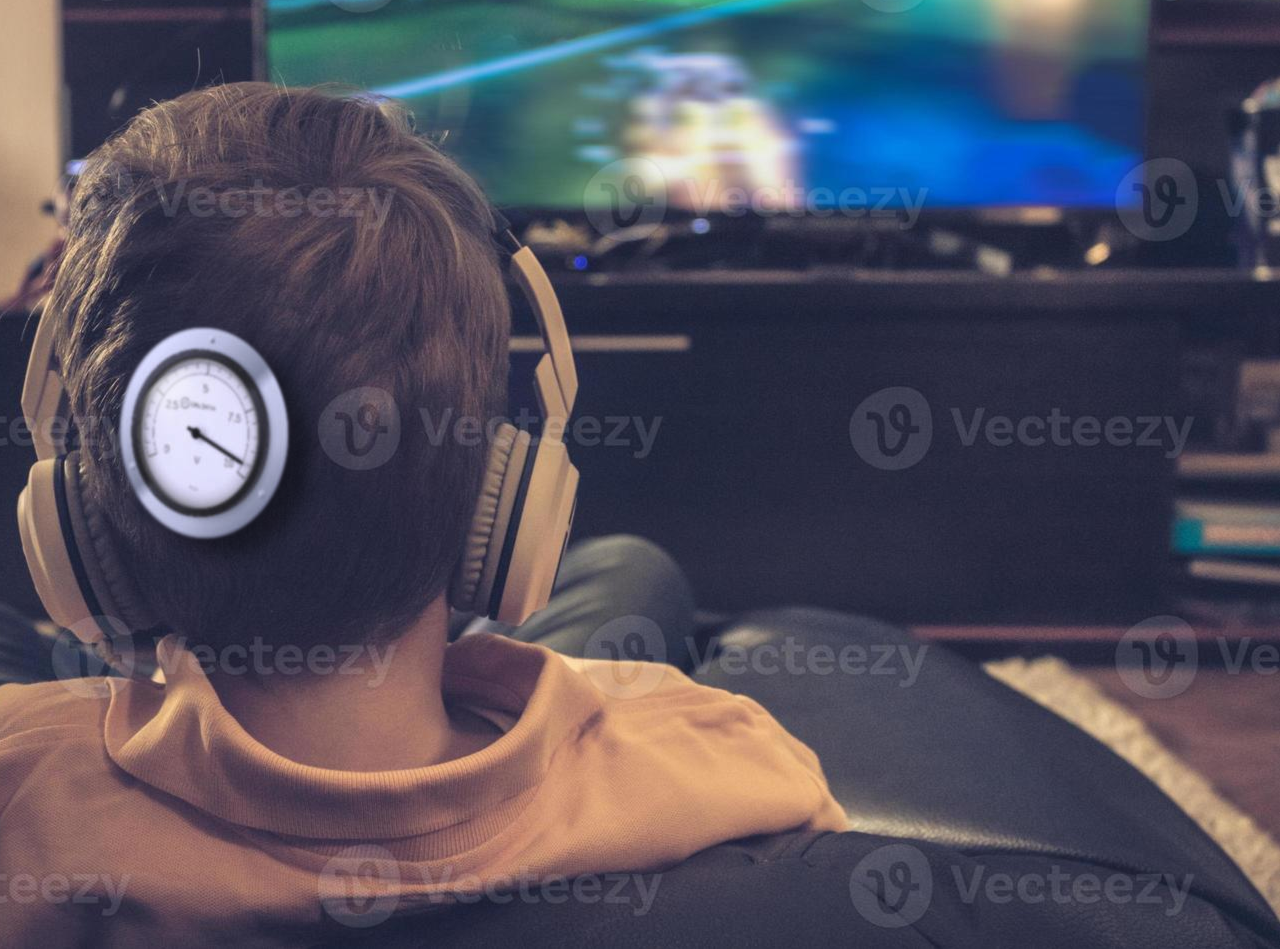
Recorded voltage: V 9.5
